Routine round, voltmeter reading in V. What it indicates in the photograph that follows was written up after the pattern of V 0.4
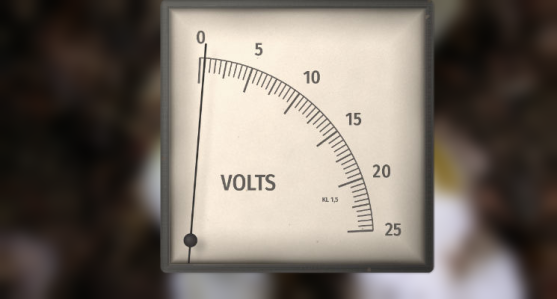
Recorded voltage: V 0.5
